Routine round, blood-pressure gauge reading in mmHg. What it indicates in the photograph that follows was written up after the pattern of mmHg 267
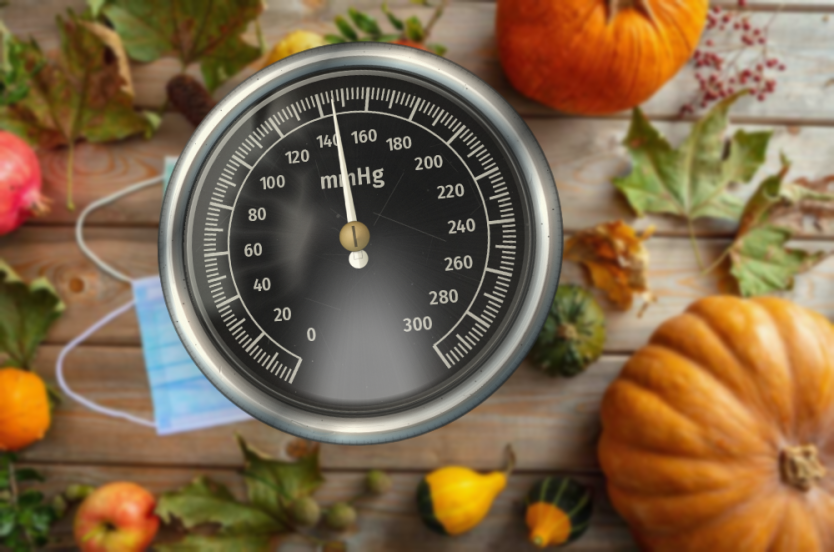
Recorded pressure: mmHg 146
